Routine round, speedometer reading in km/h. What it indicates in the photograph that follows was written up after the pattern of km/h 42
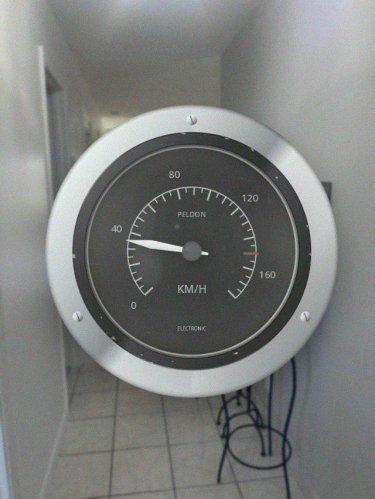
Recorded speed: km/h 35
